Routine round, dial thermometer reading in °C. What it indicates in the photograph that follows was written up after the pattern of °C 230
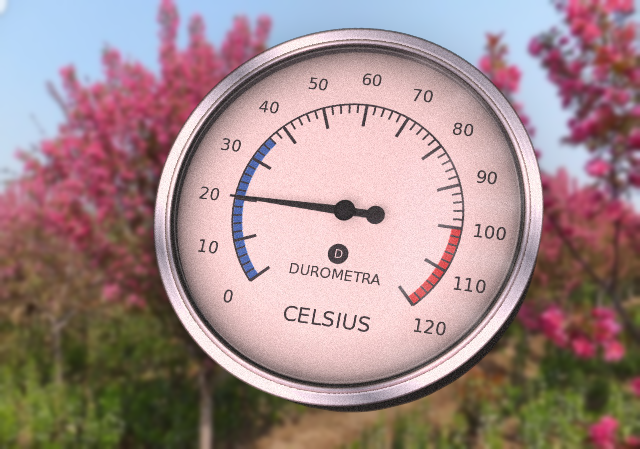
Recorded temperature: °C 20
